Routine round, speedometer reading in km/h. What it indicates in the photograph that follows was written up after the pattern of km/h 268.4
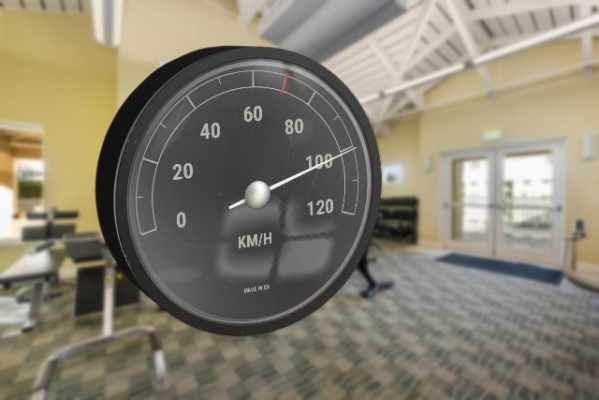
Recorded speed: km/h 100
